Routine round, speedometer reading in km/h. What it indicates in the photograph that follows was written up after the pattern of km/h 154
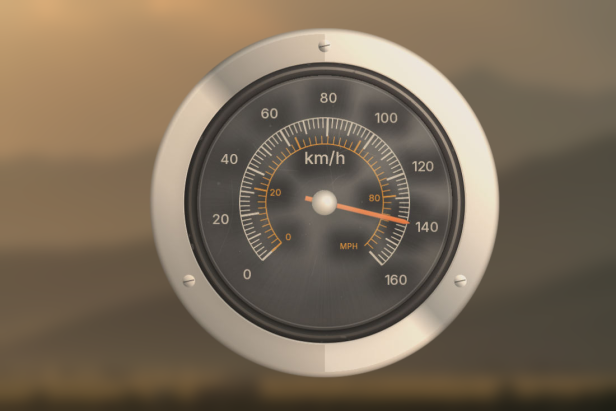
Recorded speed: km/h 140
